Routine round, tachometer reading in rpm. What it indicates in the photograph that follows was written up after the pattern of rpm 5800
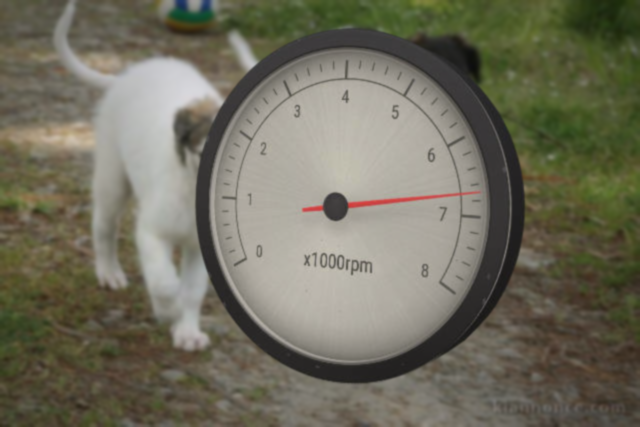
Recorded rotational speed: rpm 6700
